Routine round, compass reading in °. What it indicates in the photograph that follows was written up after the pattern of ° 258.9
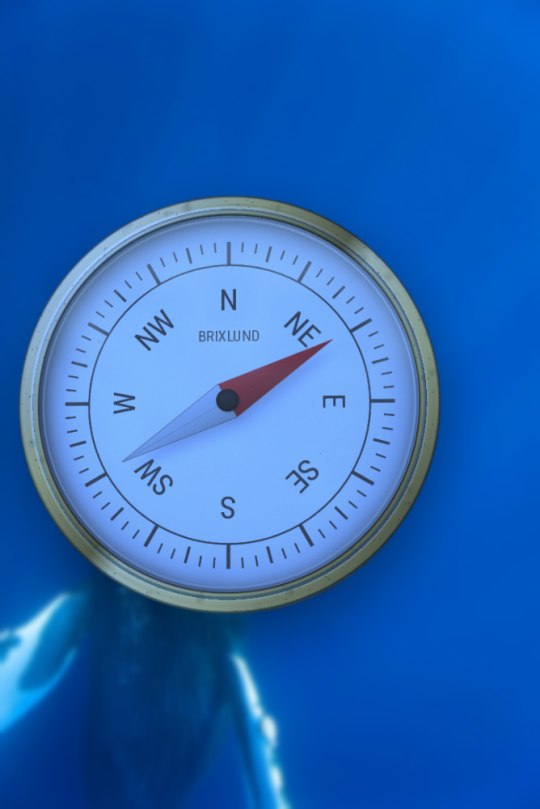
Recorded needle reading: ° 60
